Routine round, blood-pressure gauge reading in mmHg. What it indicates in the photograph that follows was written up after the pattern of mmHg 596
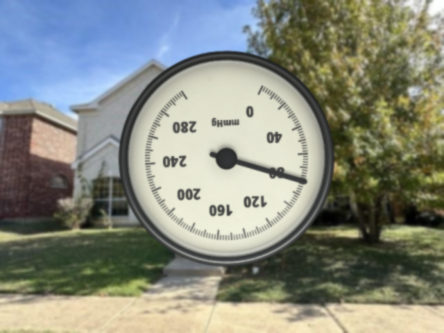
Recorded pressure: mmHg 80
